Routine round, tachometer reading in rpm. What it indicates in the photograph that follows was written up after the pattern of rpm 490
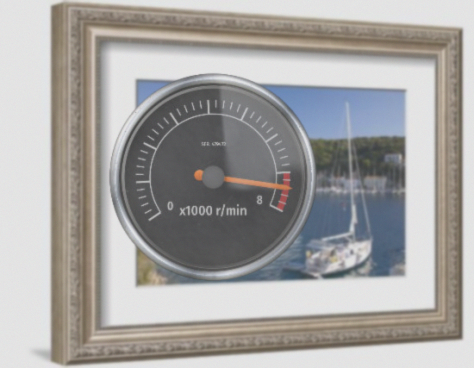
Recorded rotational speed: rpm 7400
